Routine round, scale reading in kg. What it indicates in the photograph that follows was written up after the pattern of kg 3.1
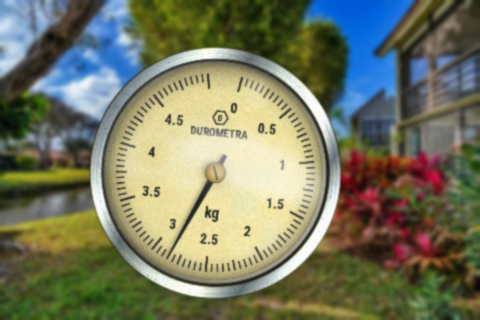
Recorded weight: kg 2.85
